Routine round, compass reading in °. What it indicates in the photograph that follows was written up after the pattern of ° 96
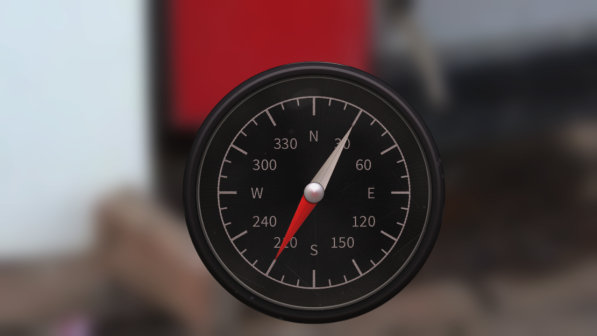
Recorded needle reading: ° 210
